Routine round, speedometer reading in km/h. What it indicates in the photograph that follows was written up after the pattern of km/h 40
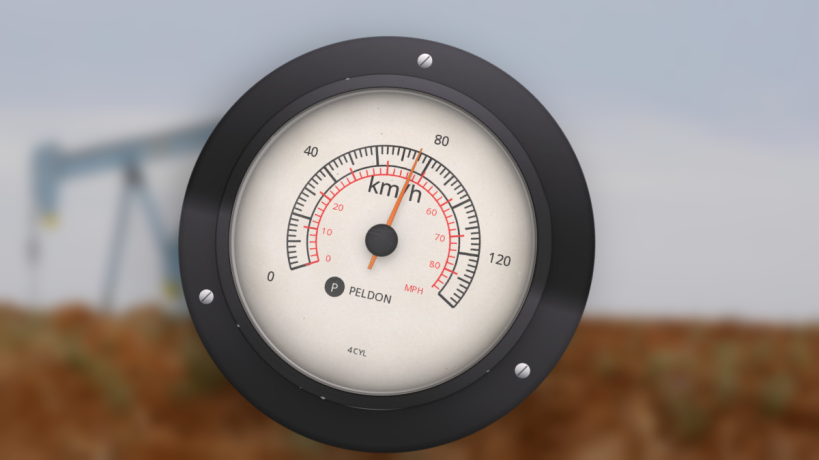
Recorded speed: km/h 76
